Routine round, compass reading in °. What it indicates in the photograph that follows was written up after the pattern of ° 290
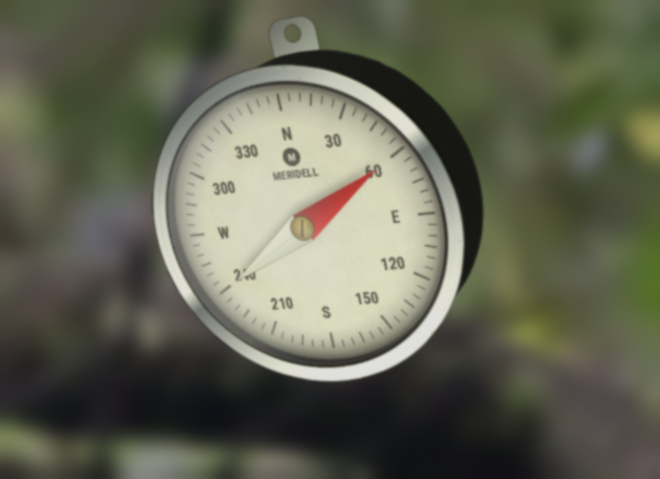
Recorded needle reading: ° 60
